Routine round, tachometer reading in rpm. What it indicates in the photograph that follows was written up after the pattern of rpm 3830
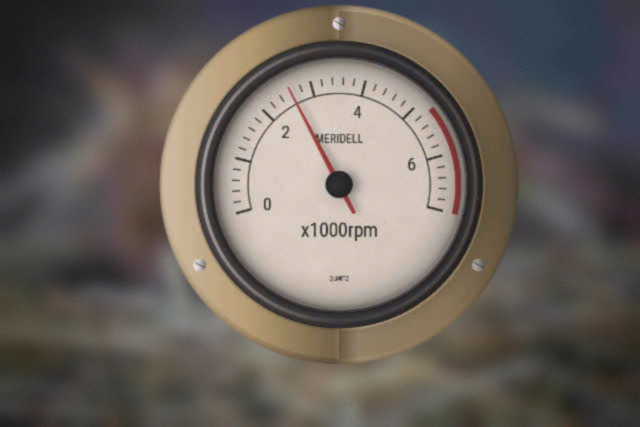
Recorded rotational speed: rpm 2600
